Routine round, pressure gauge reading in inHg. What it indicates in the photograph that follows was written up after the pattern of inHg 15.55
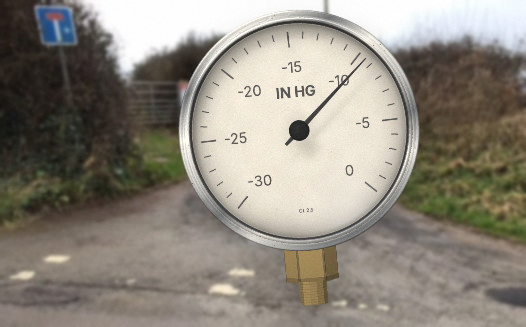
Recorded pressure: inHg -9.5
